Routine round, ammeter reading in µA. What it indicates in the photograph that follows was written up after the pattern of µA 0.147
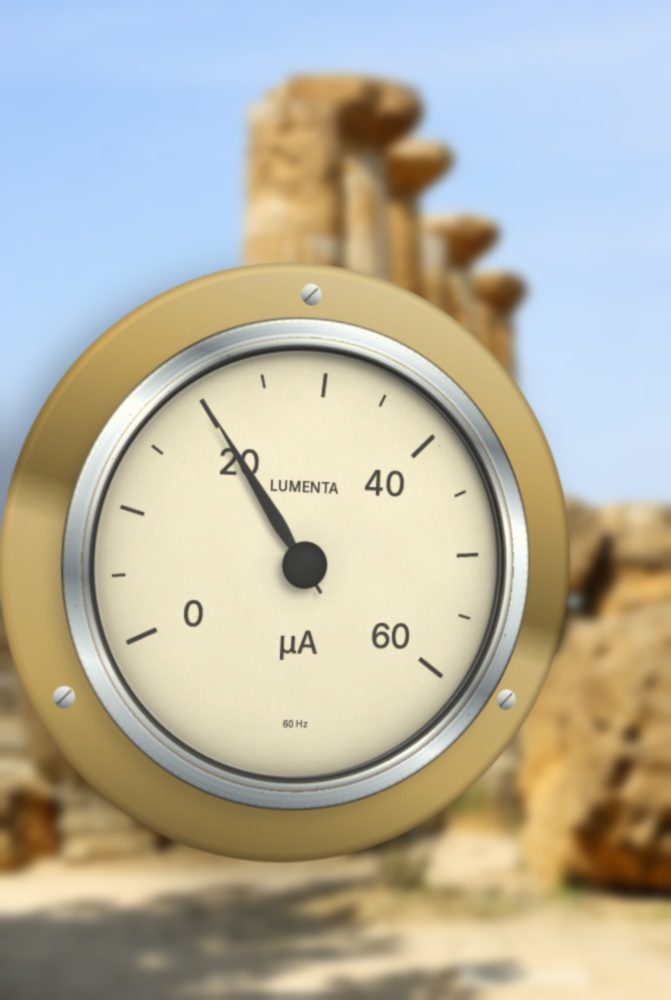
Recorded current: µA 20
